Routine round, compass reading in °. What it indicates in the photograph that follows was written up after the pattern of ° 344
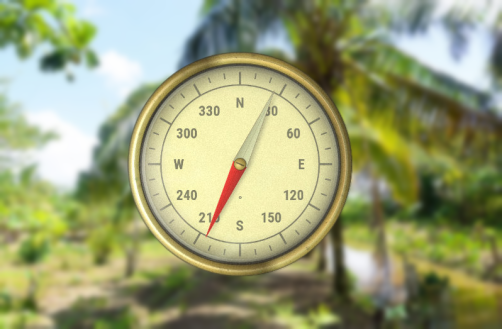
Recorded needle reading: ° 205
